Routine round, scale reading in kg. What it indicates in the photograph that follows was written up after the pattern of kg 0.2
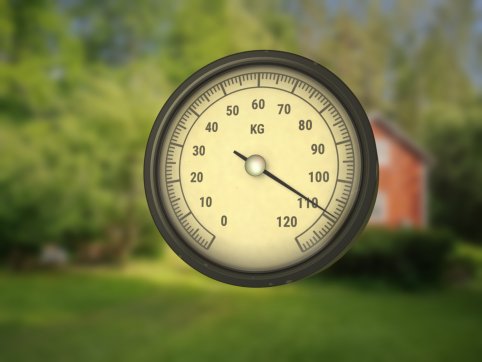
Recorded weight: kg 109
